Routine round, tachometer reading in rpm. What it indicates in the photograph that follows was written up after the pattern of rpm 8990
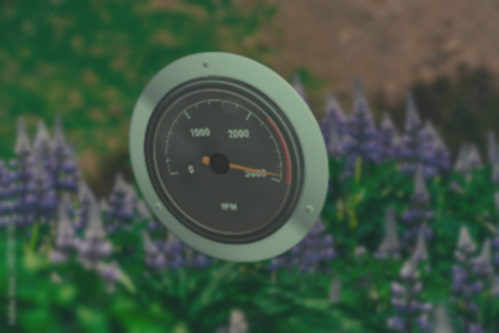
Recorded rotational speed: rpm 2900
